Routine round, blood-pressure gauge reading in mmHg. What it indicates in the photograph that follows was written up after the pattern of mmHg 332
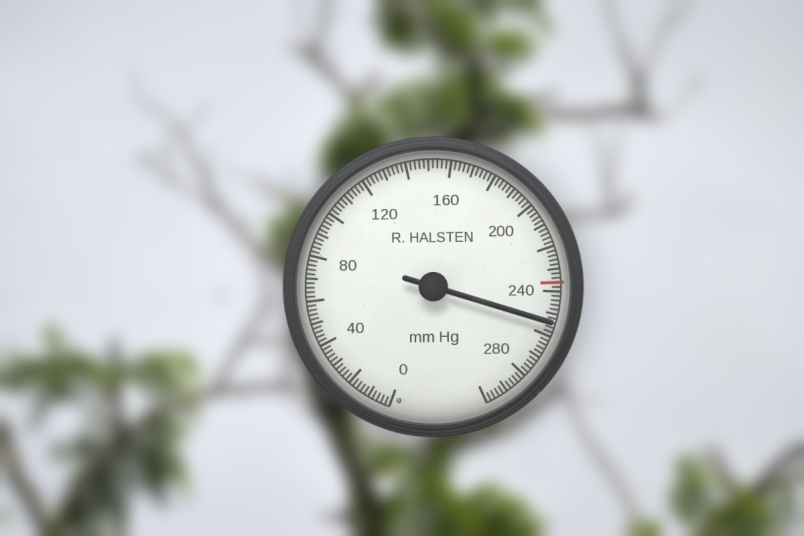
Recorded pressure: mmHg 254
